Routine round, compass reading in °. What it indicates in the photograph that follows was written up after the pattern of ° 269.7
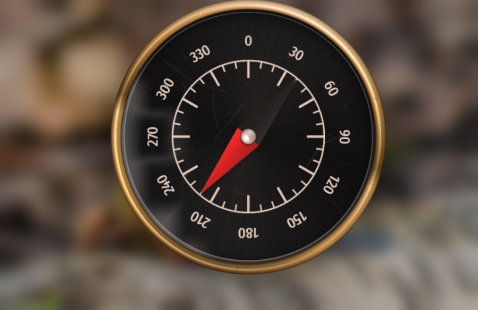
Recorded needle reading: ° 220
